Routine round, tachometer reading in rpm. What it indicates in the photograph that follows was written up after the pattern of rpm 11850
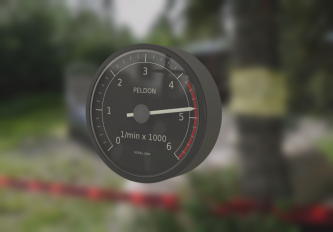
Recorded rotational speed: rpm 4800
